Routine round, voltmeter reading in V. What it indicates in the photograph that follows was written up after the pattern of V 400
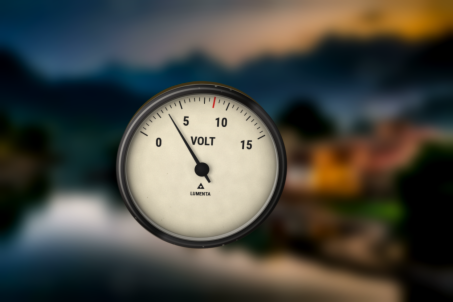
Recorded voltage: V 3.5
